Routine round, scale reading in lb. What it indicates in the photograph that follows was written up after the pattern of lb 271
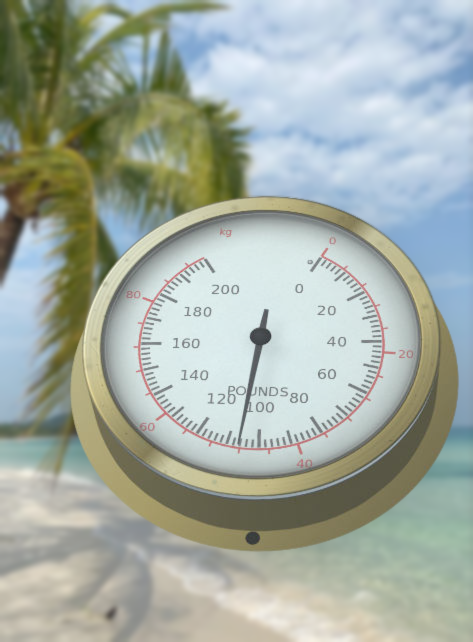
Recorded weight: lb 106
